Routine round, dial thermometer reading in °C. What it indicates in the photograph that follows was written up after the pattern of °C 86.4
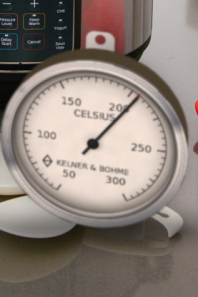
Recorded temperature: °C 205
